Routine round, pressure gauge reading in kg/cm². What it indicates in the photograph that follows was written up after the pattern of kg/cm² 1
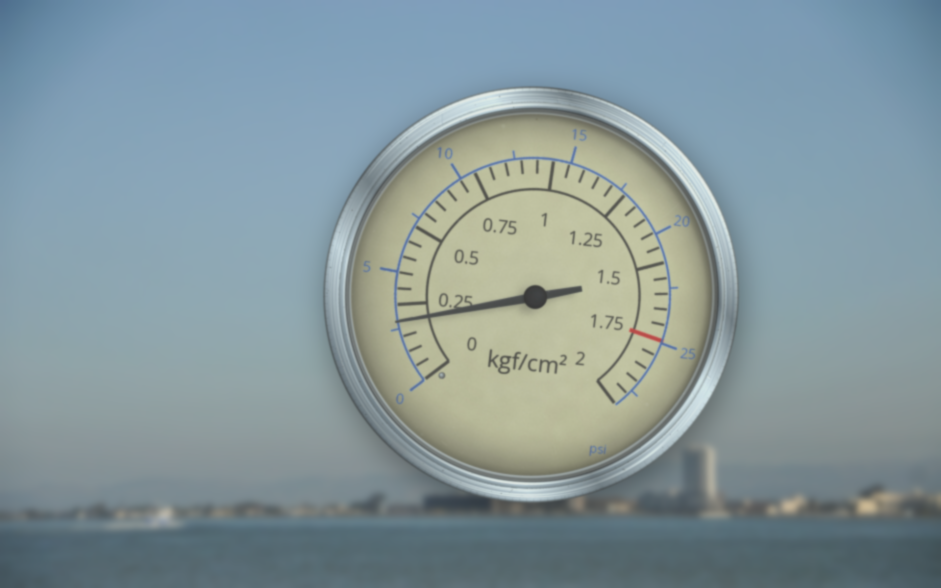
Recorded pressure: kg/cm² 0.2
